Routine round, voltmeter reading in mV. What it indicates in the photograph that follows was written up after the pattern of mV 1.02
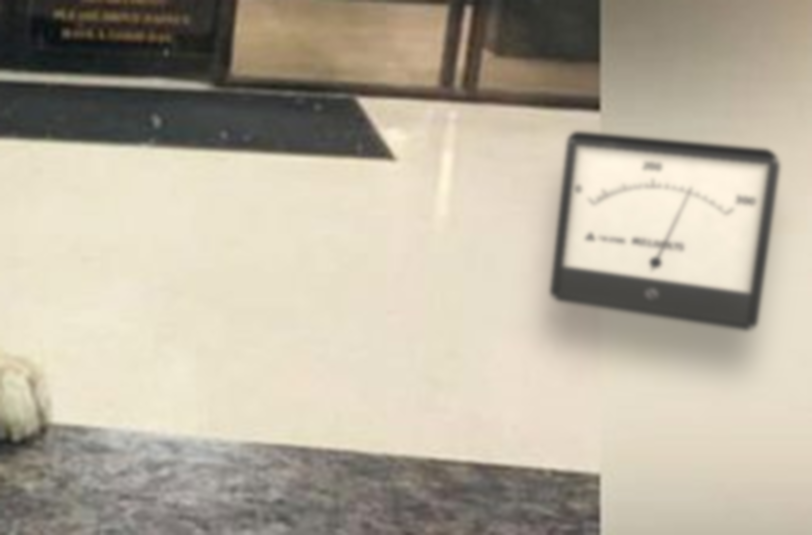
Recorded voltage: mV 250
